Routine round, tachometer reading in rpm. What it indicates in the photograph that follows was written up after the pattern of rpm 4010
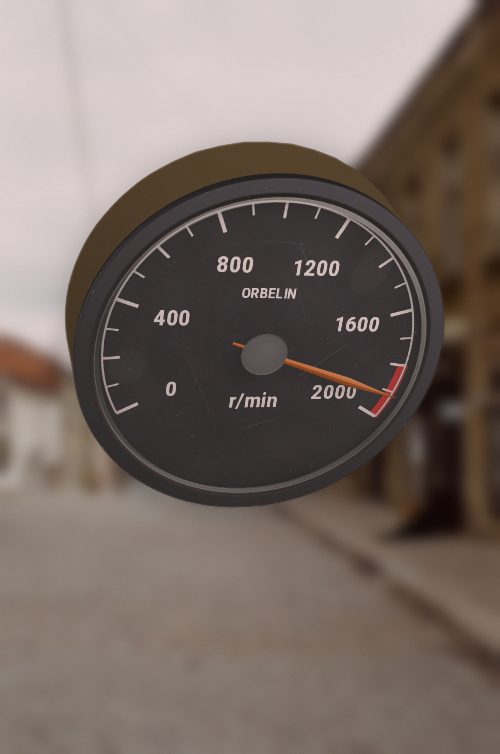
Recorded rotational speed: rpm 1900
